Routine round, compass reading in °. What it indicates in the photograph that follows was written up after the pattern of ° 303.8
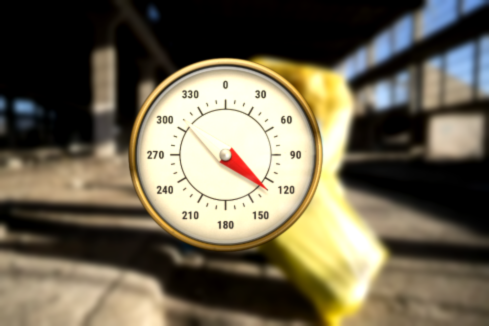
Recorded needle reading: ° 130
